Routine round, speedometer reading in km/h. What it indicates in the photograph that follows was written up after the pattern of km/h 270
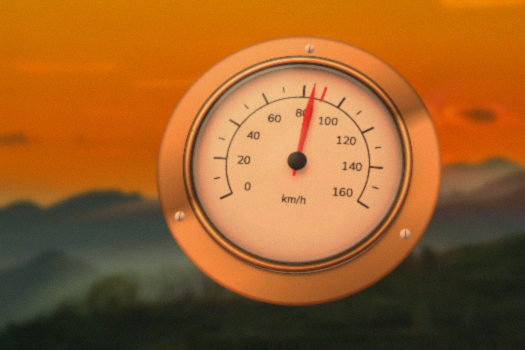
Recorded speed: km/h 85
